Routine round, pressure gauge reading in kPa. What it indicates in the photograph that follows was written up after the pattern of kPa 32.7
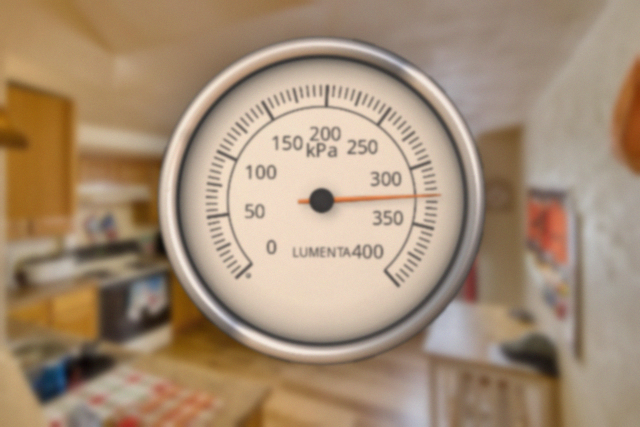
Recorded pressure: kPa 325
